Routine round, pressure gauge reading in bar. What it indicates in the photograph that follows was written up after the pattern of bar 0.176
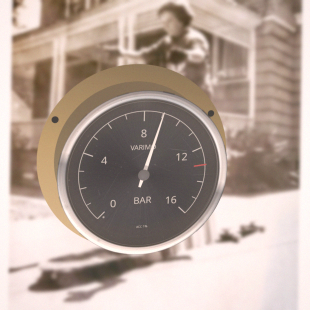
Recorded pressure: bar 9
